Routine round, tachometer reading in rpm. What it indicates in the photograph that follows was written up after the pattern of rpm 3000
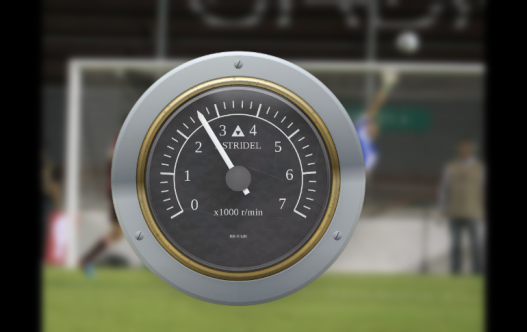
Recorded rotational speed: rpm 2600
